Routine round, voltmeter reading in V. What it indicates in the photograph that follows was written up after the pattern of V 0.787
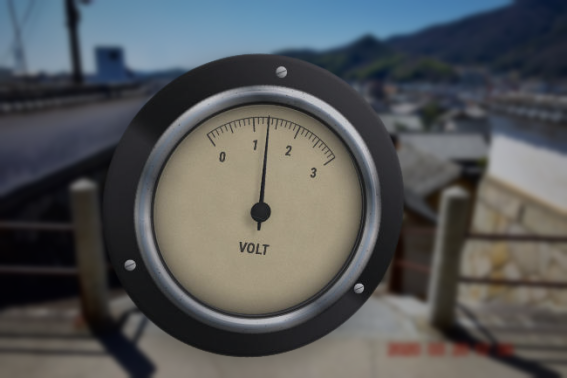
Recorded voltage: V 1.3
